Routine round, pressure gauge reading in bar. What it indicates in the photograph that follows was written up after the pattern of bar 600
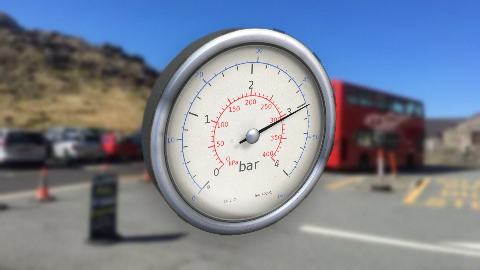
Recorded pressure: bar 3
